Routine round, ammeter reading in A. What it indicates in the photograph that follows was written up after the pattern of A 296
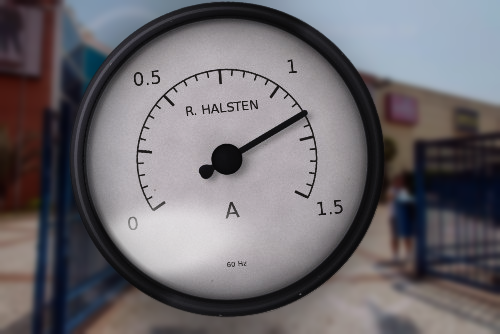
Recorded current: A 1.15
